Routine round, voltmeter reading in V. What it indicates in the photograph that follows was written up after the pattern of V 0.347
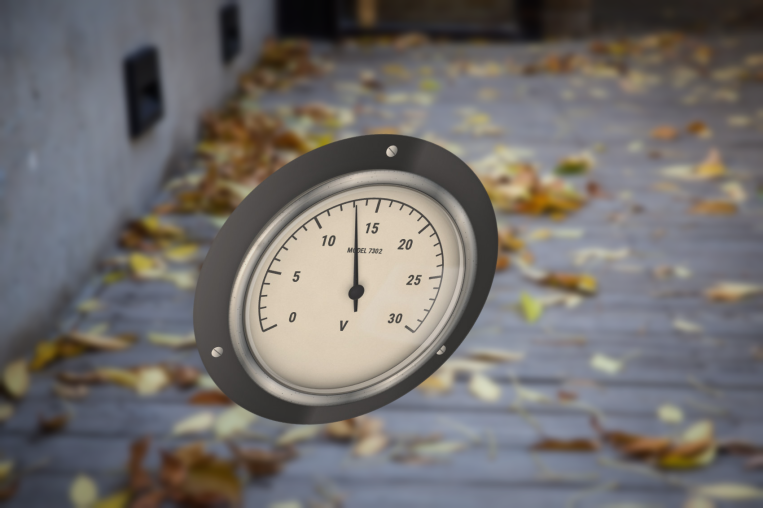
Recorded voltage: V 13
